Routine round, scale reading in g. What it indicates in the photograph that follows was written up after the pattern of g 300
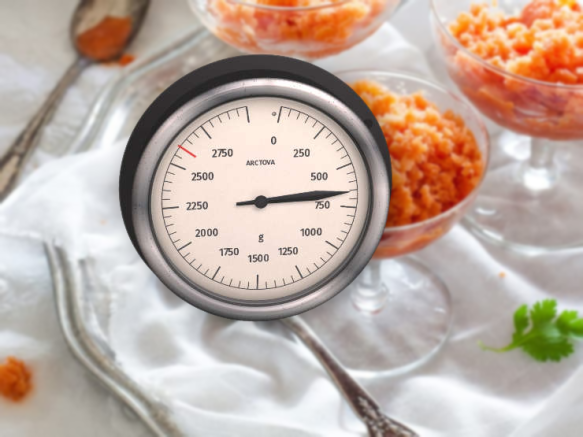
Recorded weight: g 650
